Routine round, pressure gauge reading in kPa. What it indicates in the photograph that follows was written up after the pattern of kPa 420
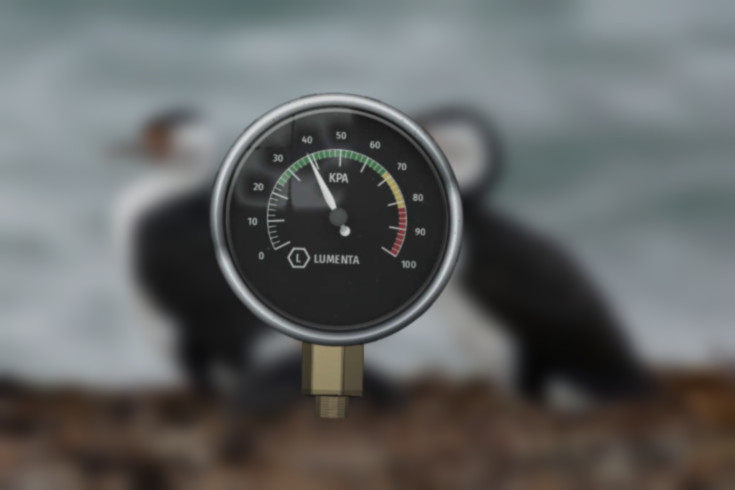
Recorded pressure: kPa 38
